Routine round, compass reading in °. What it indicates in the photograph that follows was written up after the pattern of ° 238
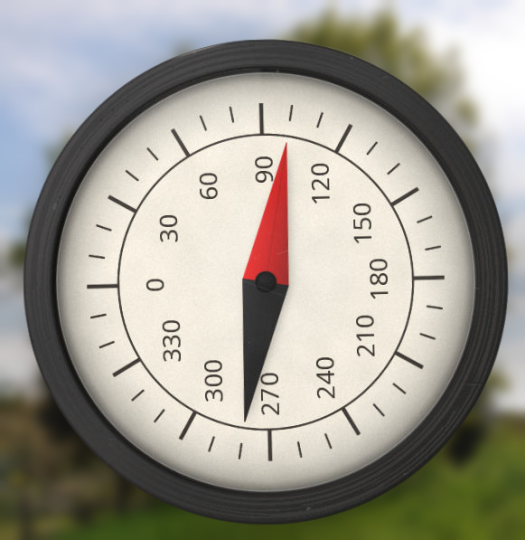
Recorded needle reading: ° 100
